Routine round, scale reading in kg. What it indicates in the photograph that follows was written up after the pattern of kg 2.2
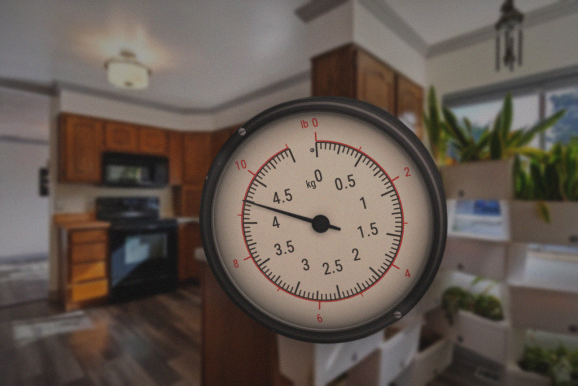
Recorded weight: kg 4.25
